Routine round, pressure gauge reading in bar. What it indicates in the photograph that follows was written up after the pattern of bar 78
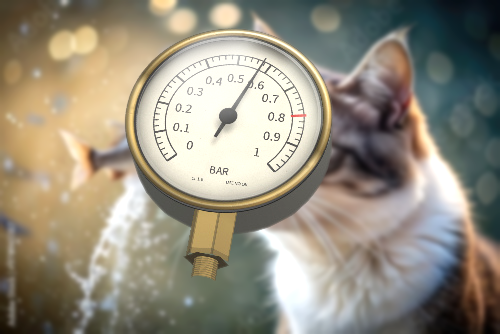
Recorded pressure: bar 0.58
